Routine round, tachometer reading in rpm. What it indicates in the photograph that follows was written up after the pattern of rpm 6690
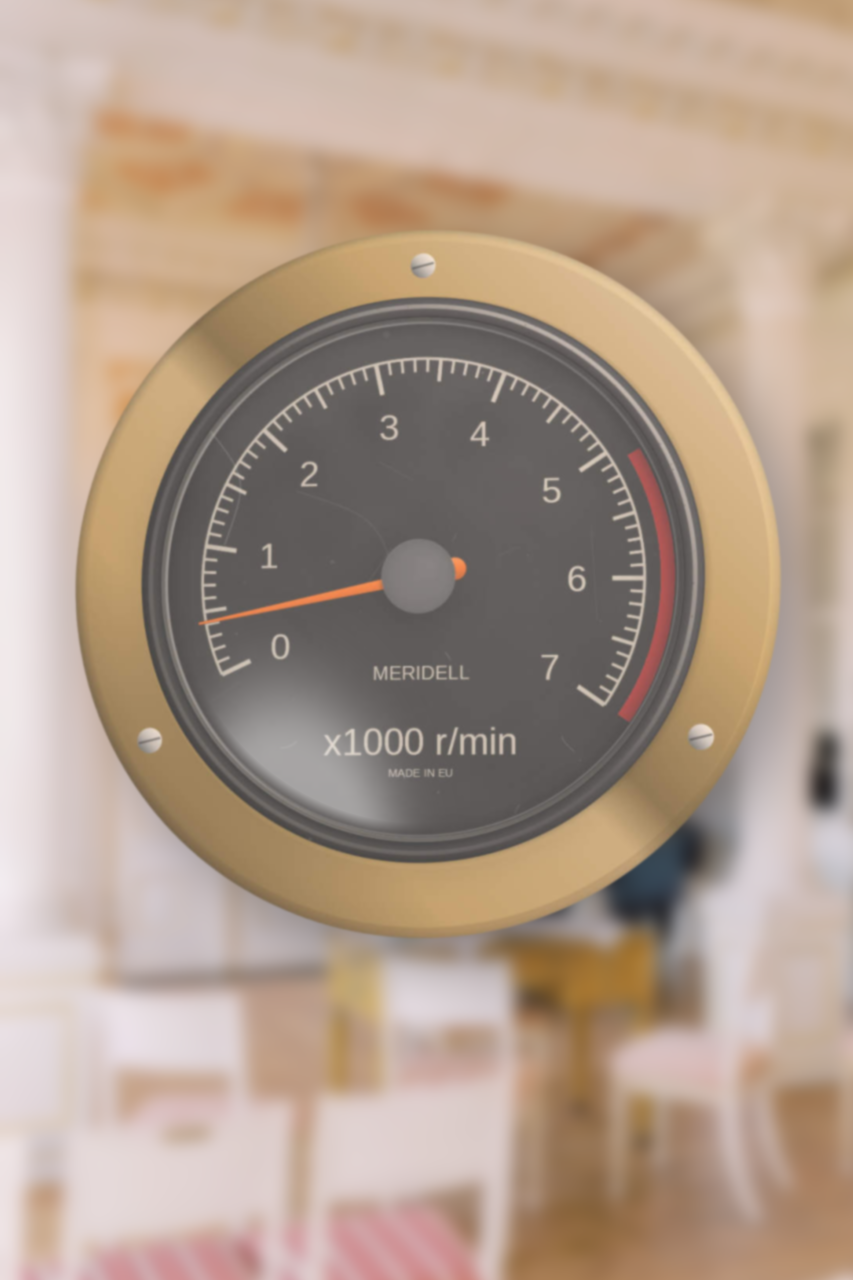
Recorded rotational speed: rpm 400
